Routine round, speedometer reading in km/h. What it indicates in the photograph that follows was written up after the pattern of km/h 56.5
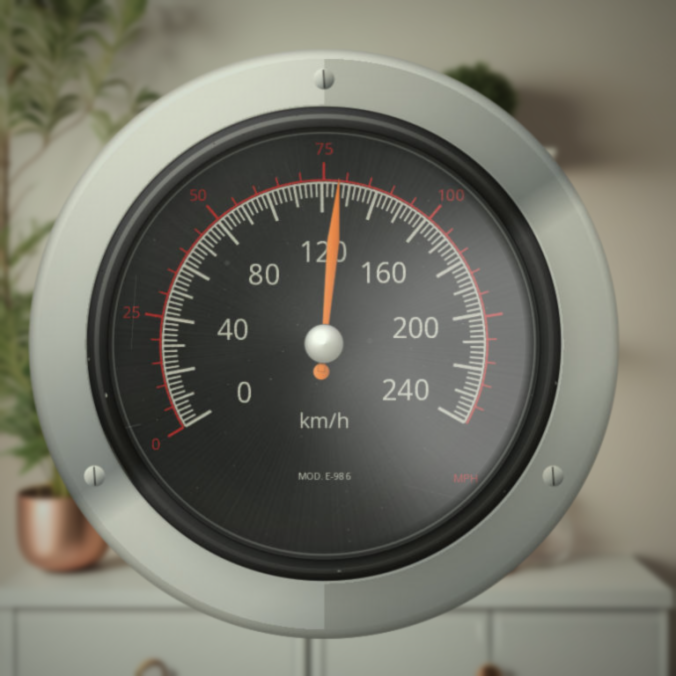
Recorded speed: km/h 126
